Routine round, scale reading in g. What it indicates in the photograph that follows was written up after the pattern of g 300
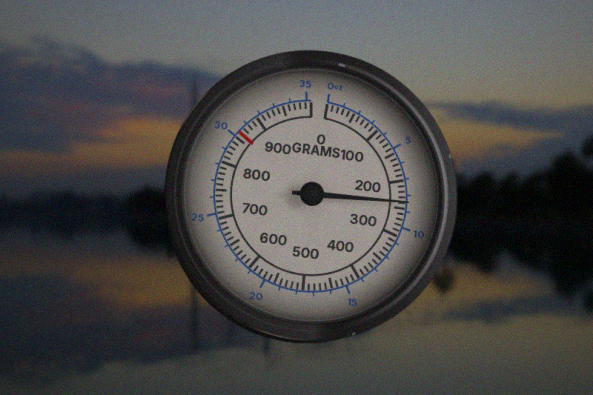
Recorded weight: g 240
